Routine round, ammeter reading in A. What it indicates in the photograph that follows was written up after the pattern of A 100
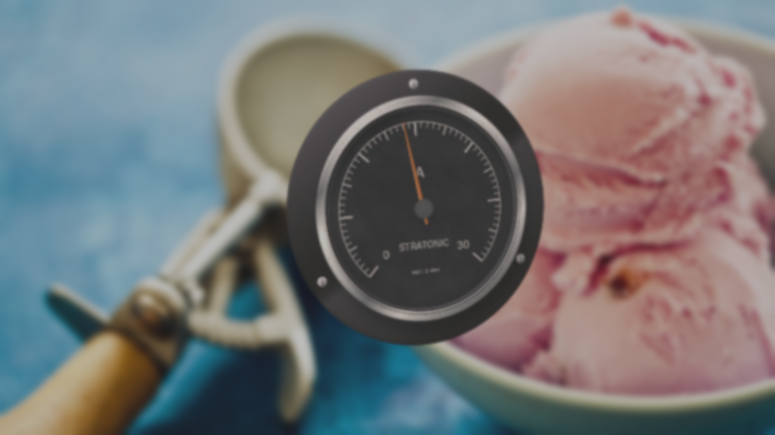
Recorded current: A 14
